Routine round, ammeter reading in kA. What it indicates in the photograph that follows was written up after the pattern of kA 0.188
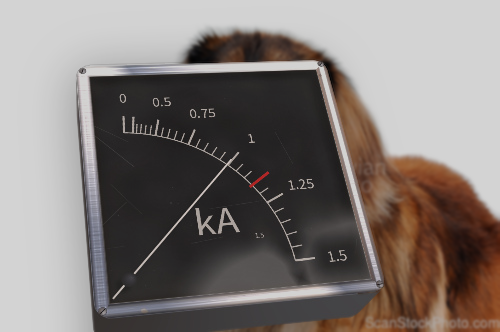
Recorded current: kA 1
